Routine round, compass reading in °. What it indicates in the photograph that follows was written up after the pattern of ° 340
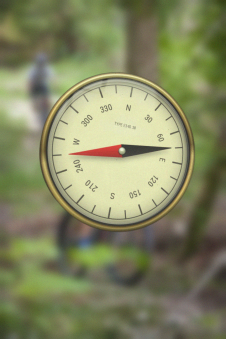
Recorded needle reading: ° 255
